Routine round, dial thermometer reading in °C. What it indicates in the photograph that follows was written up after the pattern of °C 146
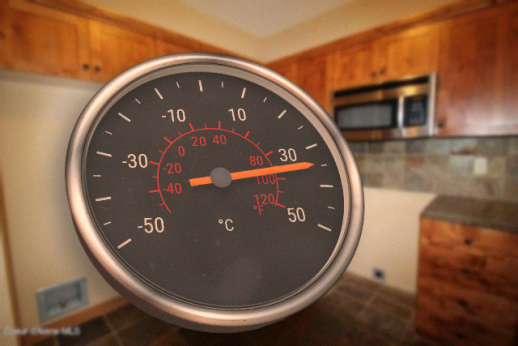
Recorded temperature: °C 35
